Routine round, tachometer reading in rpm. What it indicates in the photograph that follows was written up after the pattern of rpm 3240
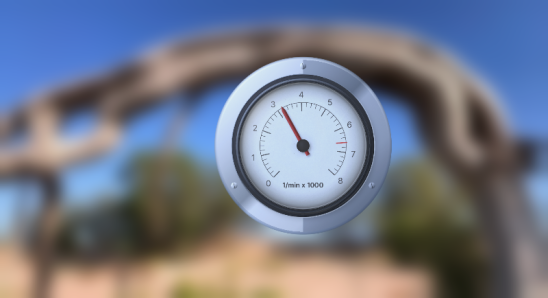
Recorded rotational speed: rpm 3200
